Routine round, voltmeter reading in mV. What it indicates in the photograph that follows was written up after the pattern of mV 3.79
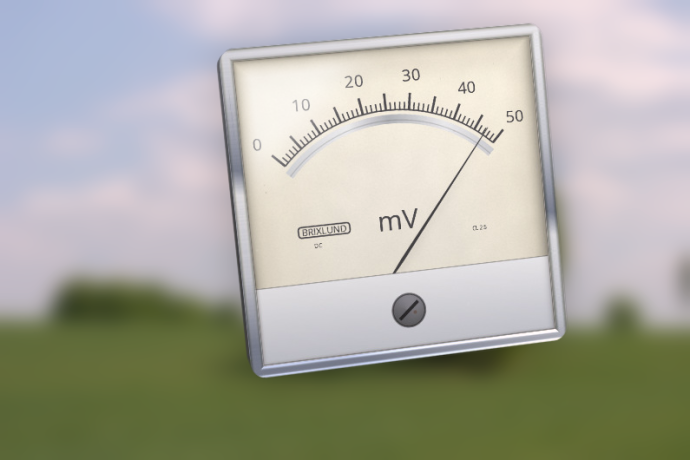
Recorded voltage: mV 47
